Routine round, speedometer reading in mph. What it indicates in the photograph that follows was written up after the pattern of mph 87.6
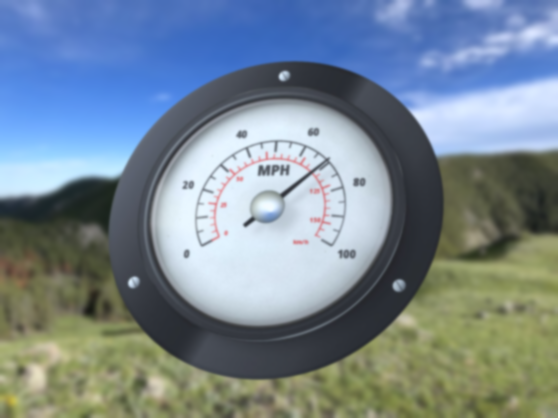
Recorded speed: mph 70
